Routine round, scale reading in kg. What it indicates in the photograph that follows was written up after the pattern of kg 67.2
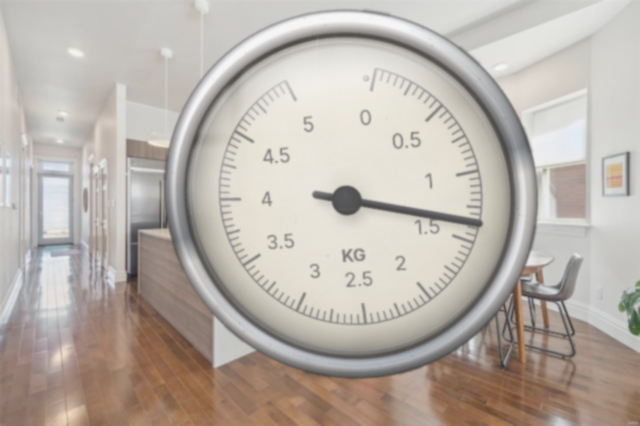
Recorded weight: kg 1.35
